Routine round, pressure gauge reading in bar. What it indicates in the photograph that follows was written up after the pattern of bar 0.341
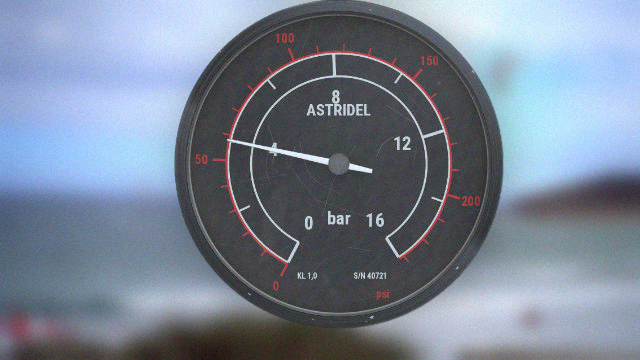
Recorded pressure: bar 4
